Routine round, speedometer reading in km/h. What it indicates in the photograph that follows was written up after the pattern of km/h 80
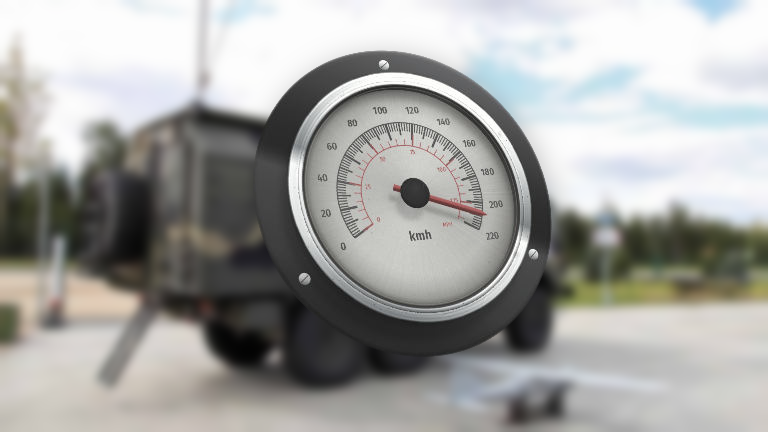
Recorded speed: km/h 210
